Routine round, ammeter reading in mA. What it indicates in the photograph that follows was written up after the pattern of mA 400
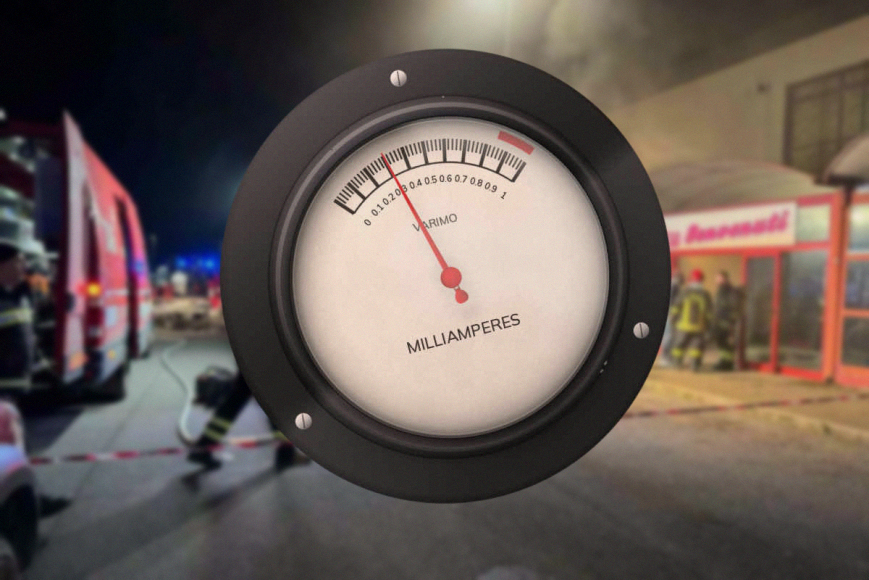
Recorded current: mA 0.3
